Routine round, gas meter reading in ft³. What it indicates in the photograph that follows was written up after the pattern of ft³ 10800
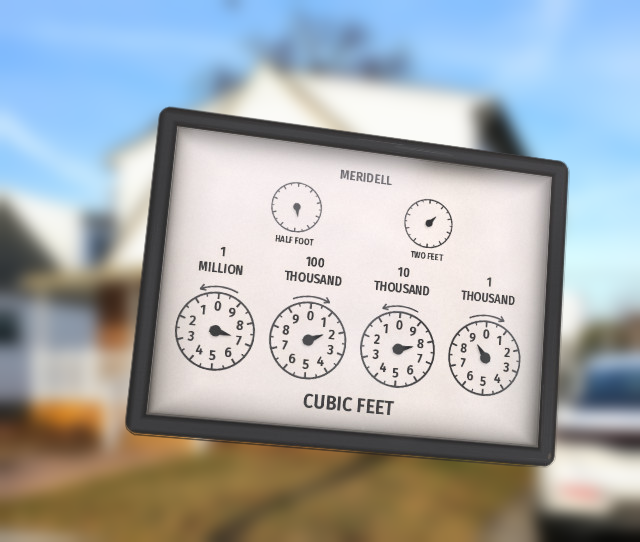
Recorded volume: ft³ 717900
